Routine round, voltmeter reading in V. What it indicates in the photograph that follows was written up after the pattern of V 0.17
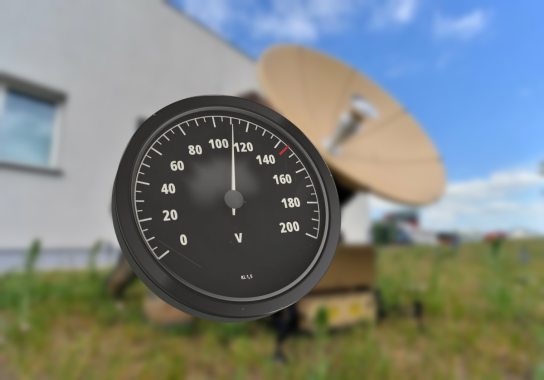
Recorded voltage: V 110
